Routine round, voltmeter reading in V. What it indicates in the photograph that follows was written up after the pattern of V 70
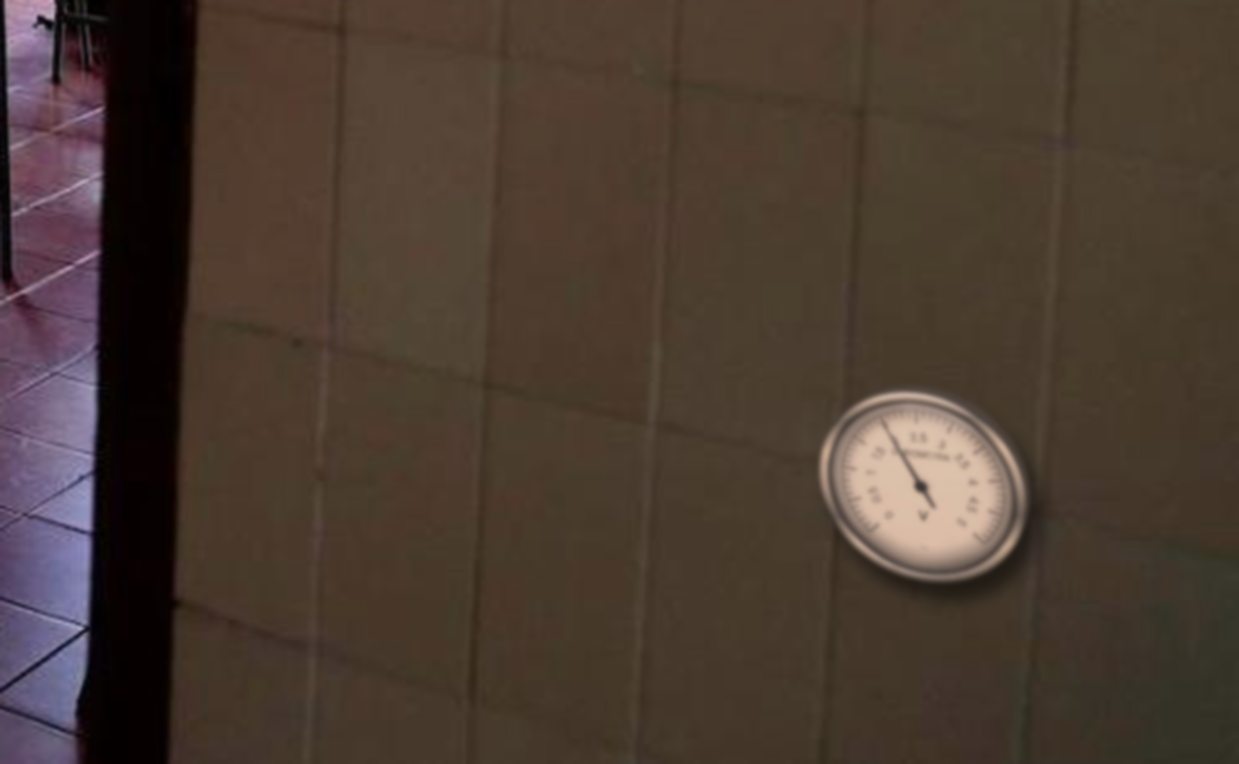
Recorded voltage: V 2
